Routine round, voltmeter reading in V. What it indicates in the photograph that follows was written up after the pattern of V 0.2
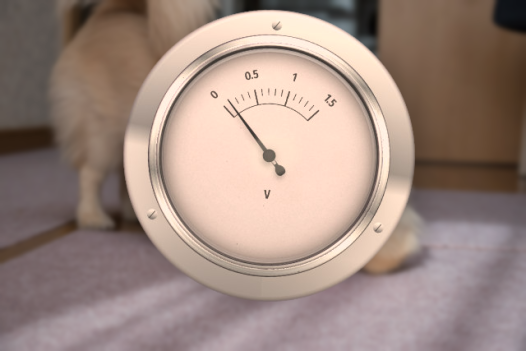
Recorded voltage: V 0.1
